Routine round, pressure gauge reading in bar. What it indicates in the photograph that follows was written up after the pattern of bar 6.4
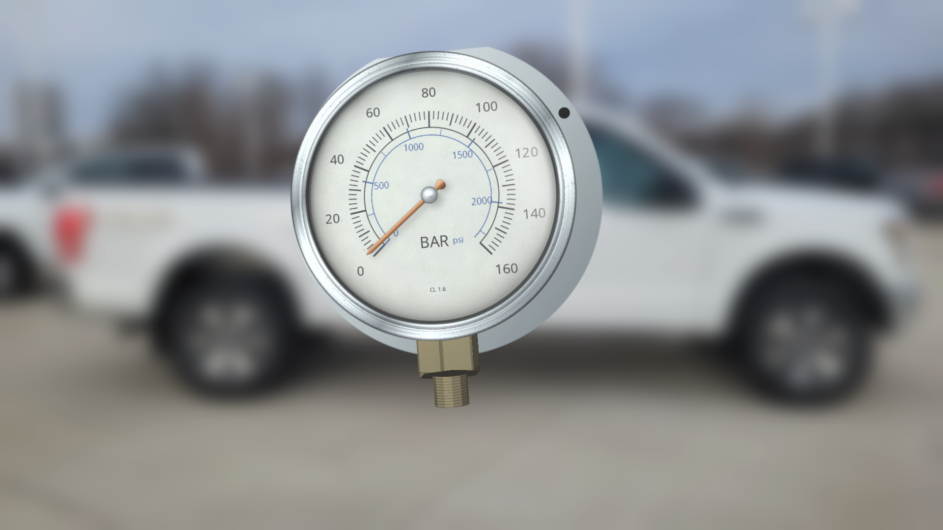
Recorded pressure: bar 2
